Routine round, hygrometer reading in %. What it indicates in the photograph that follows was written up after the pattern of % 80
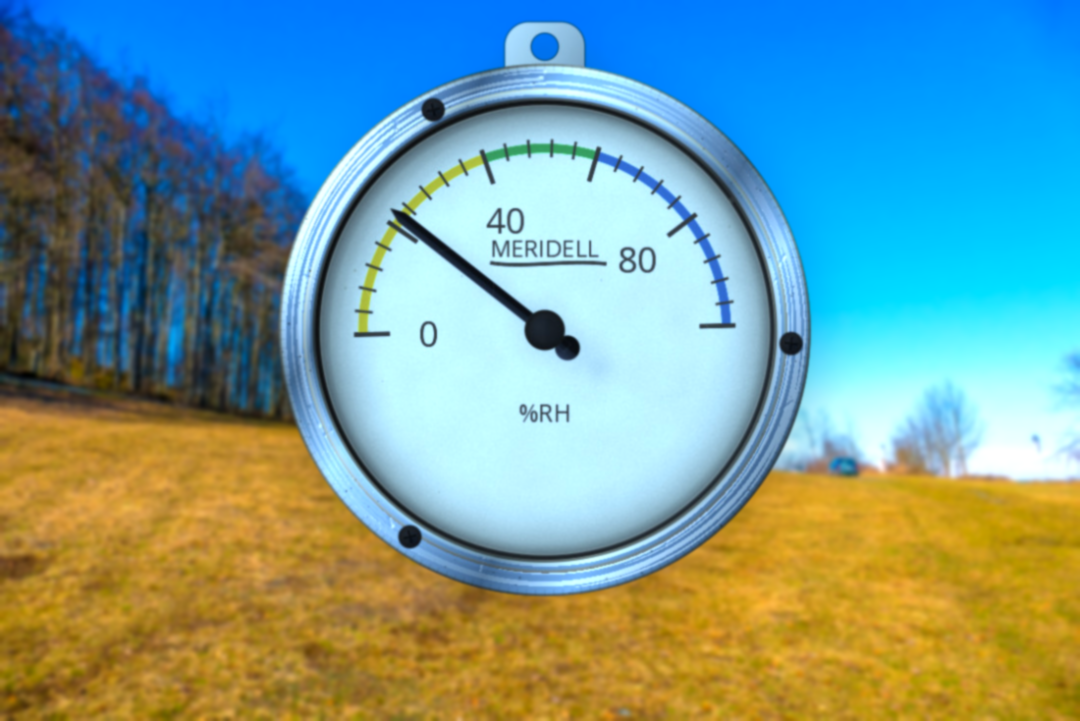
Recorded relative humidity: % 22
